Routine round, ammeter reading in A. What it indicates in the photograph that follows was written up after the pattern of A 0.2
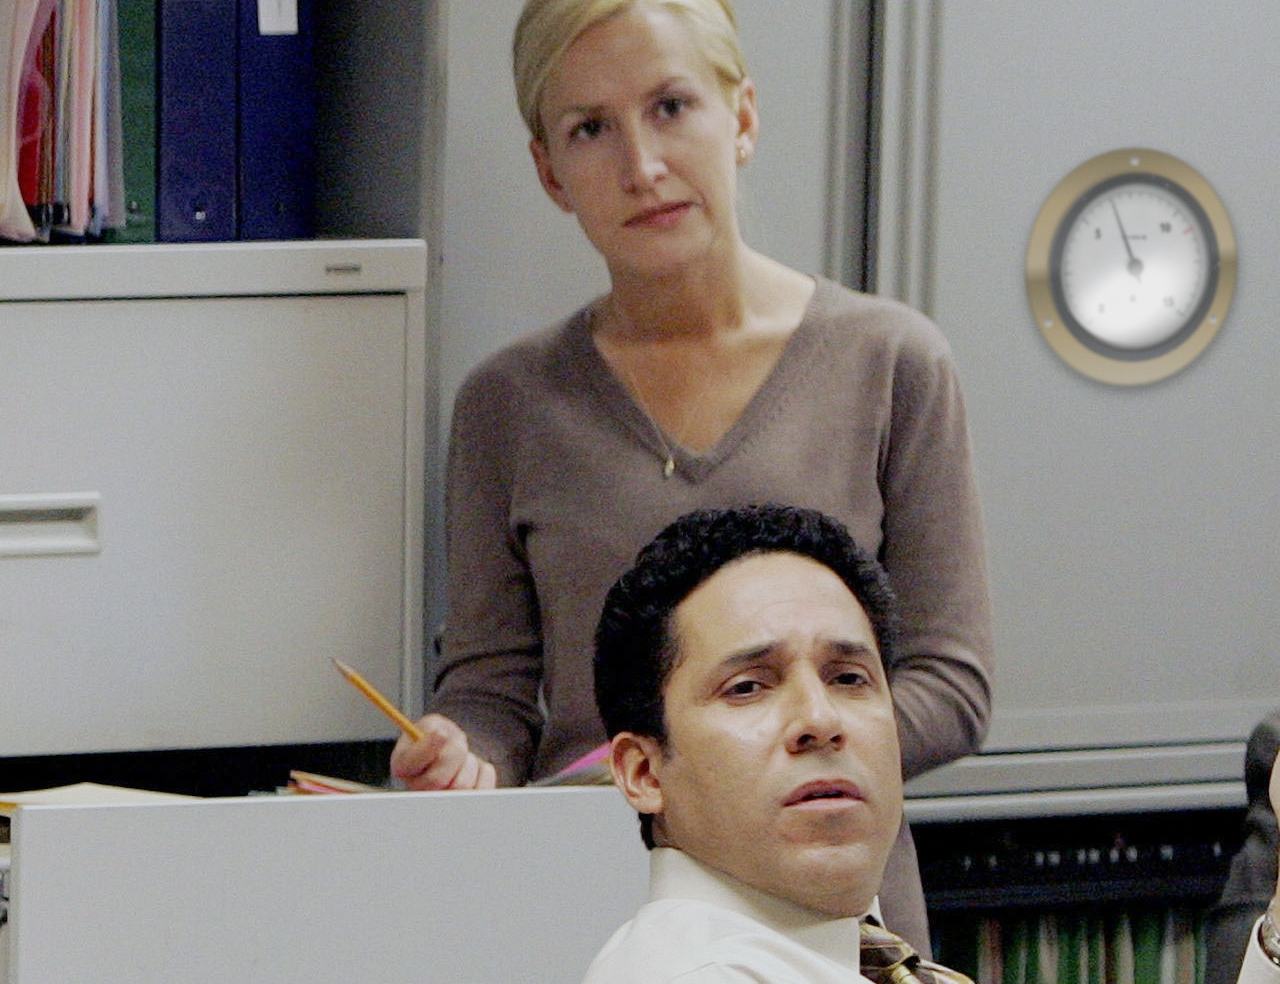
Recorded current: A 6.5
